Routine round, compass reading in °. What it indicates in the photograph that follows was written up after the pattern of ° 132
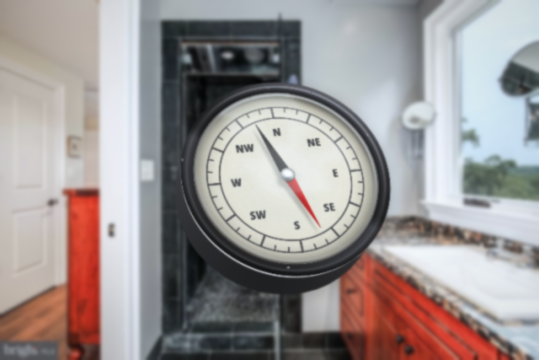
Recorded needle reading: ° 160
